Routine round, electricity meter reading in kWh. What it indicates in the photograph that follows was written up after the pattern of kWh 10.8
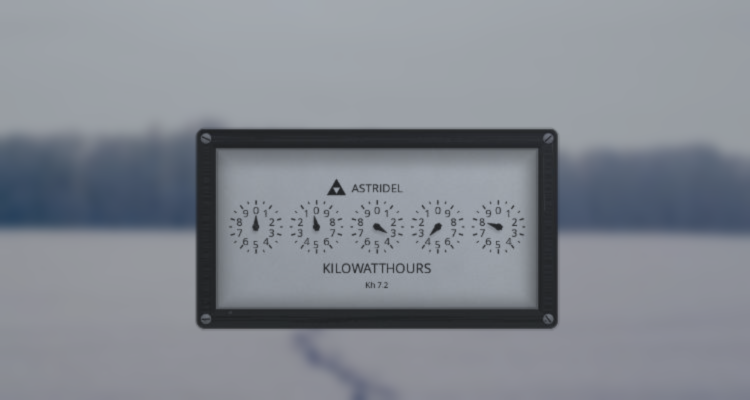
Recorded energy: kWh 338
